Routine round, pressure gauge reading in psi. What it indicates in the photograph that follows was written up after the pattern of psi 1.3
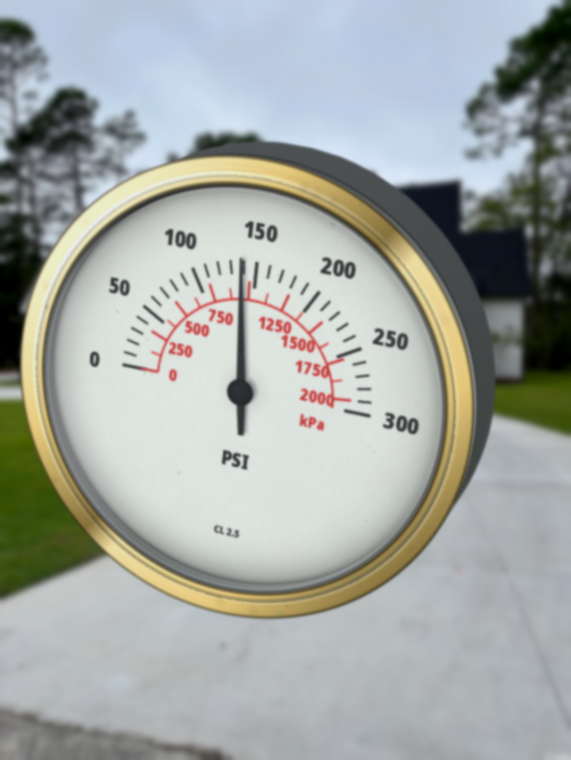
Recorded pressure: psi 140
